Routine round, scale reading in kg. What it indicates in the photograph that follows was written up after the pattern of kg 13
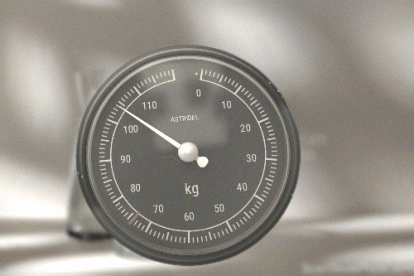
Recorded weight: kg 104
